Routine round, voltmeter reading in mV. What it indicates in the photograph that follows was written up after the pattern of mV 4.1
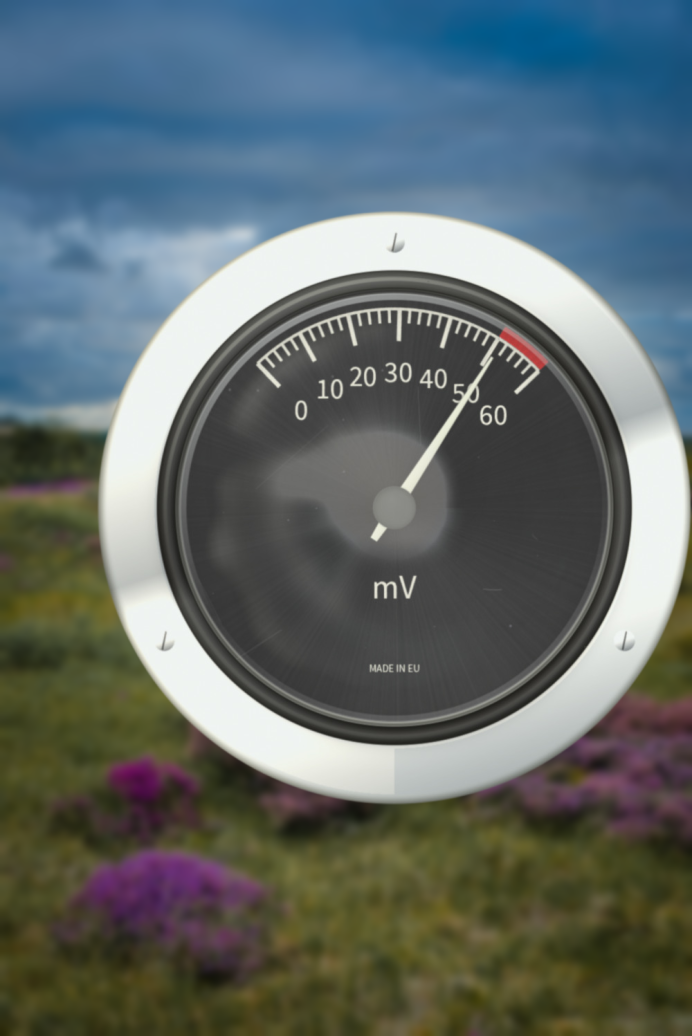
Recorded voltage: mV 51
